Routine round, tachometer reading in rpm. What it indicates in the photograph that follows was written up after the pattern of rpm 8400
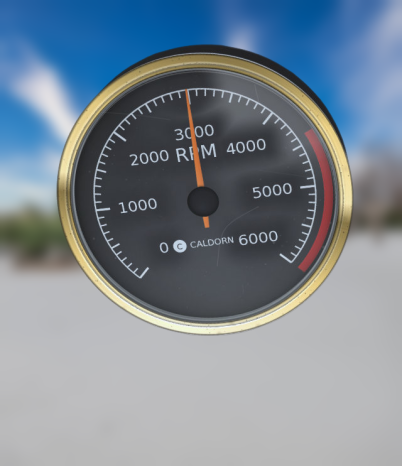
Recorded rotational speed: rpm 3000
